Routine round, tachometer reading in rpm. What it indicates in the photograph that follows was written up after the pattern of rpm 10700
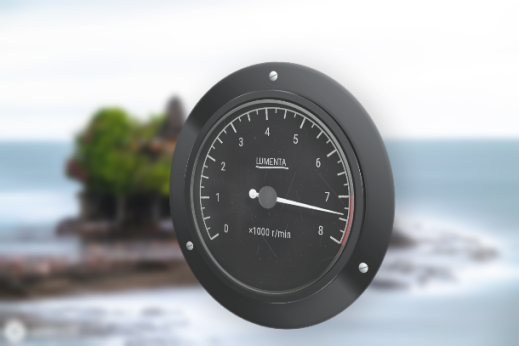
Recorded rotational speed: rpm 7375
